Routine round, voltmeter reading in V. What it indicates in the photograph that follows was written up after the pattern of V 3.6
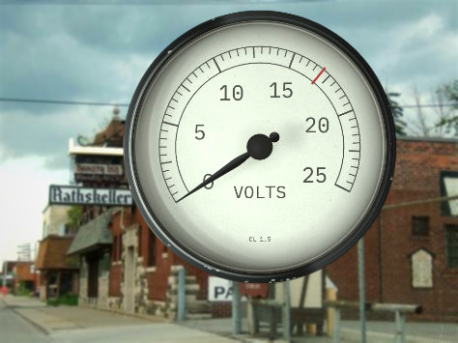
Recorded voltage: V 0
